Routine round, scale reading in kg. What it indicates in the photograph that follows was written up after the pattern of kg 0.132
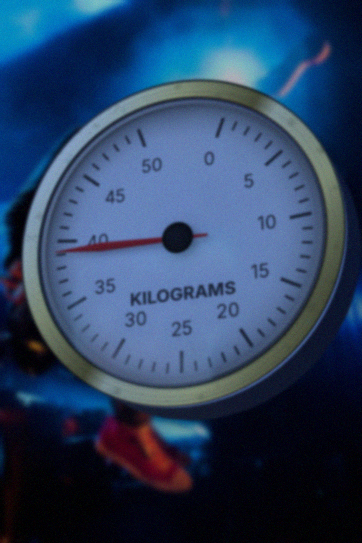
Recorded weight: kg 39
